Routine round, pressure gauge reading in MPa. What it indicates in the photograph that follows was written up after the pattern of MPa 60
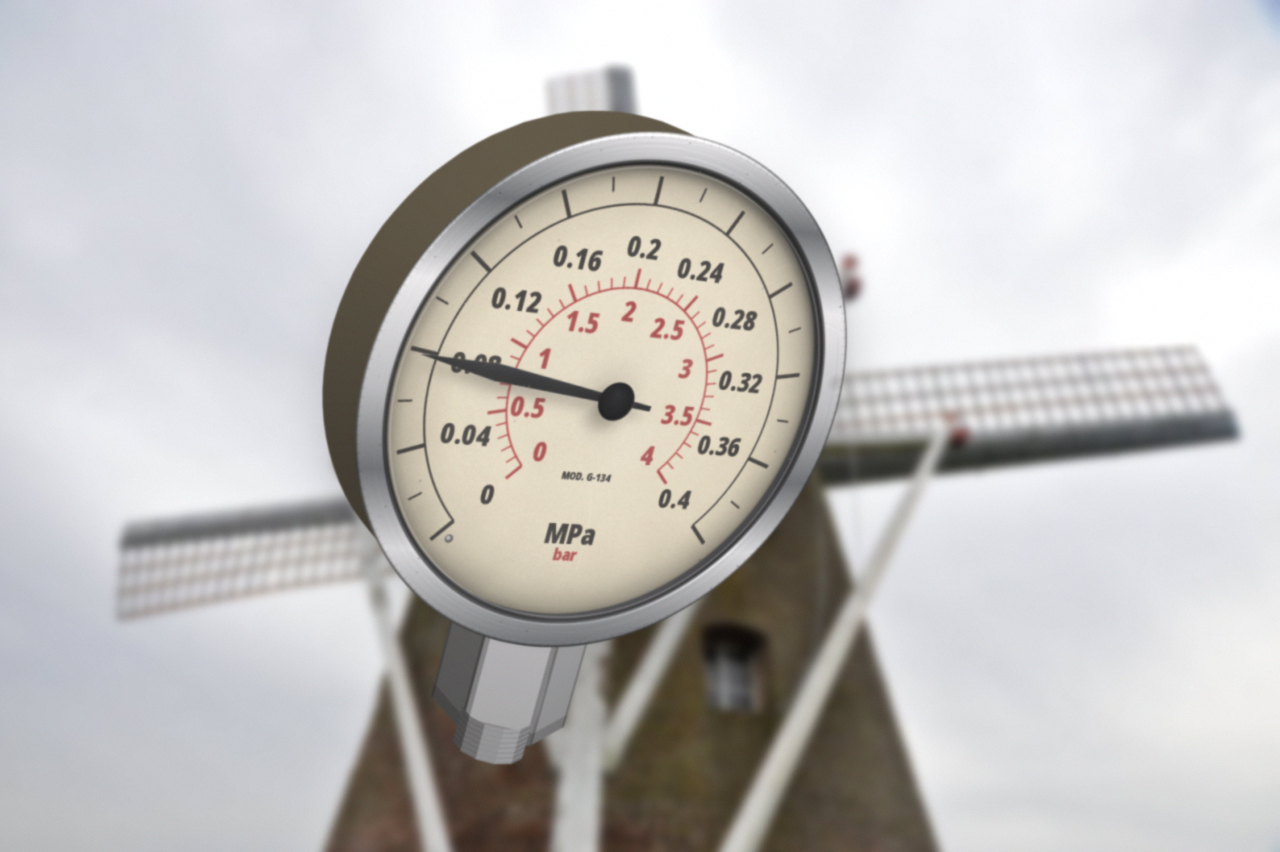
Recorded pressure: MPa 0.08
